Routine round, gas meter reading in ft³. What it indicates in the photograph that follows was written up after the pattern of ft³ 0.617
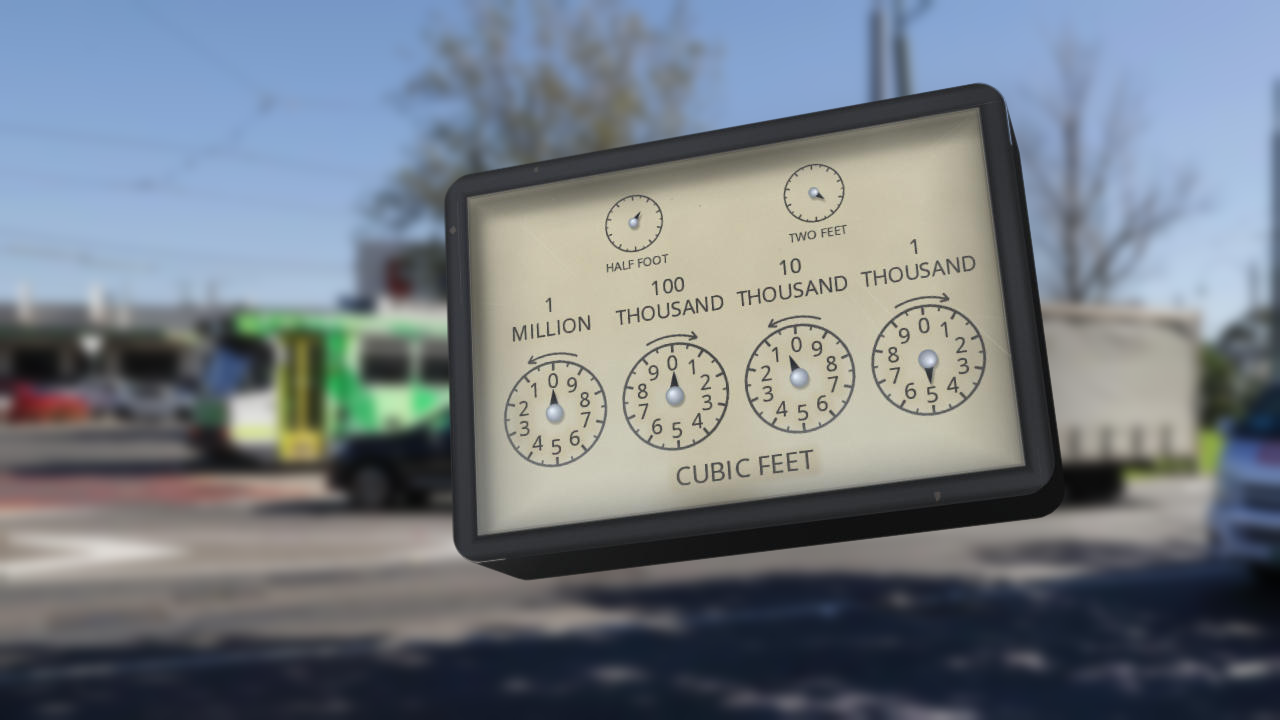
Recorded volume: ft³ 500
